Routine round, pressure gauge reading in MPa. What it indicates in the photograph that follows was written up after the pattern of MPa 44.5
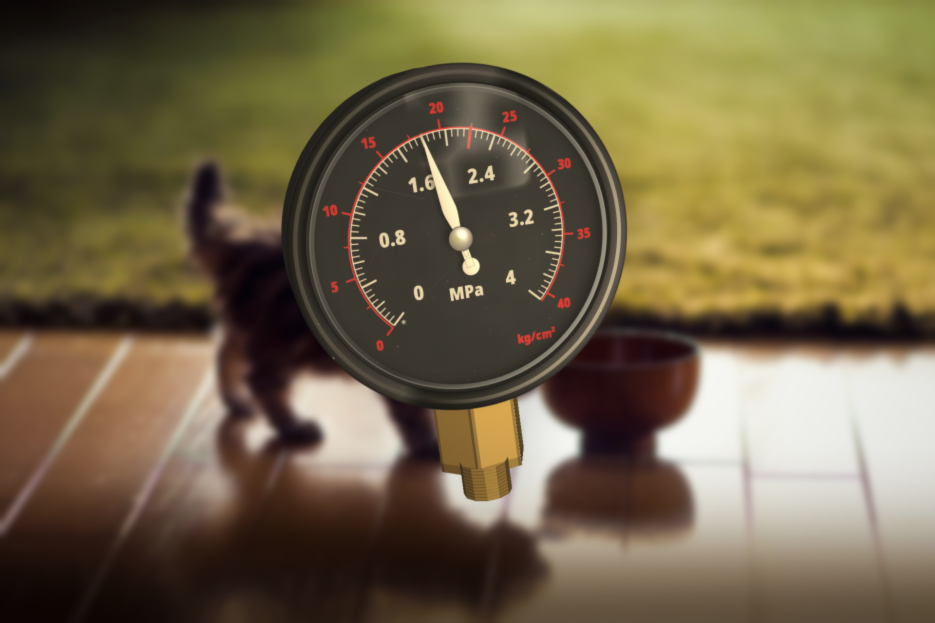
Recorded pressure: MPa 1.8
